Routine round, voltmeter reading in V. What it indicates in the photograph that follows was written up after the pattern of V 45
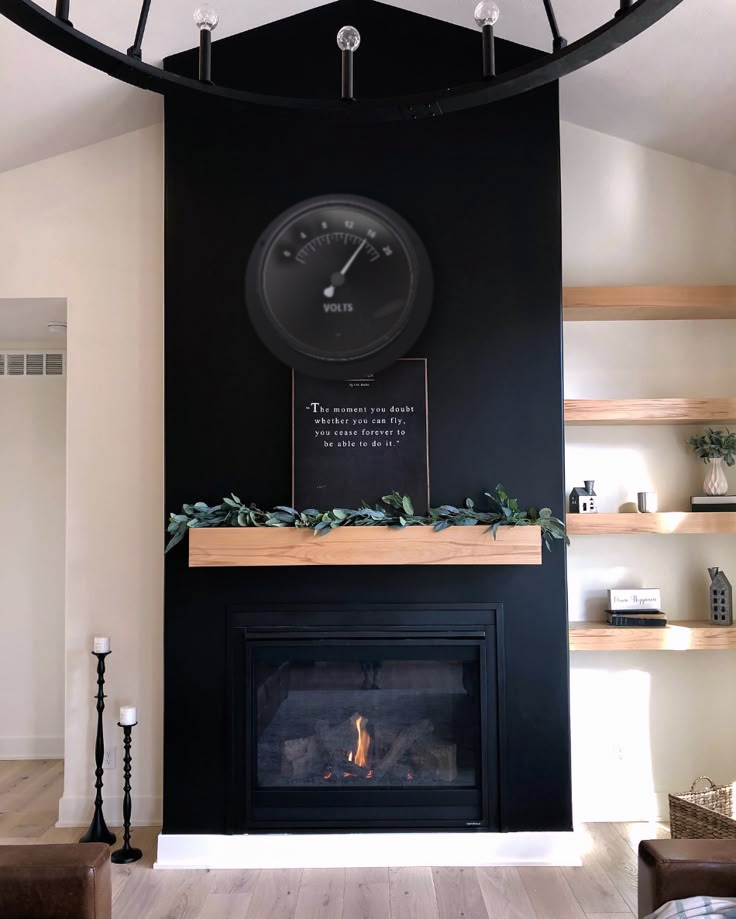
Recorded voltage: V 16
